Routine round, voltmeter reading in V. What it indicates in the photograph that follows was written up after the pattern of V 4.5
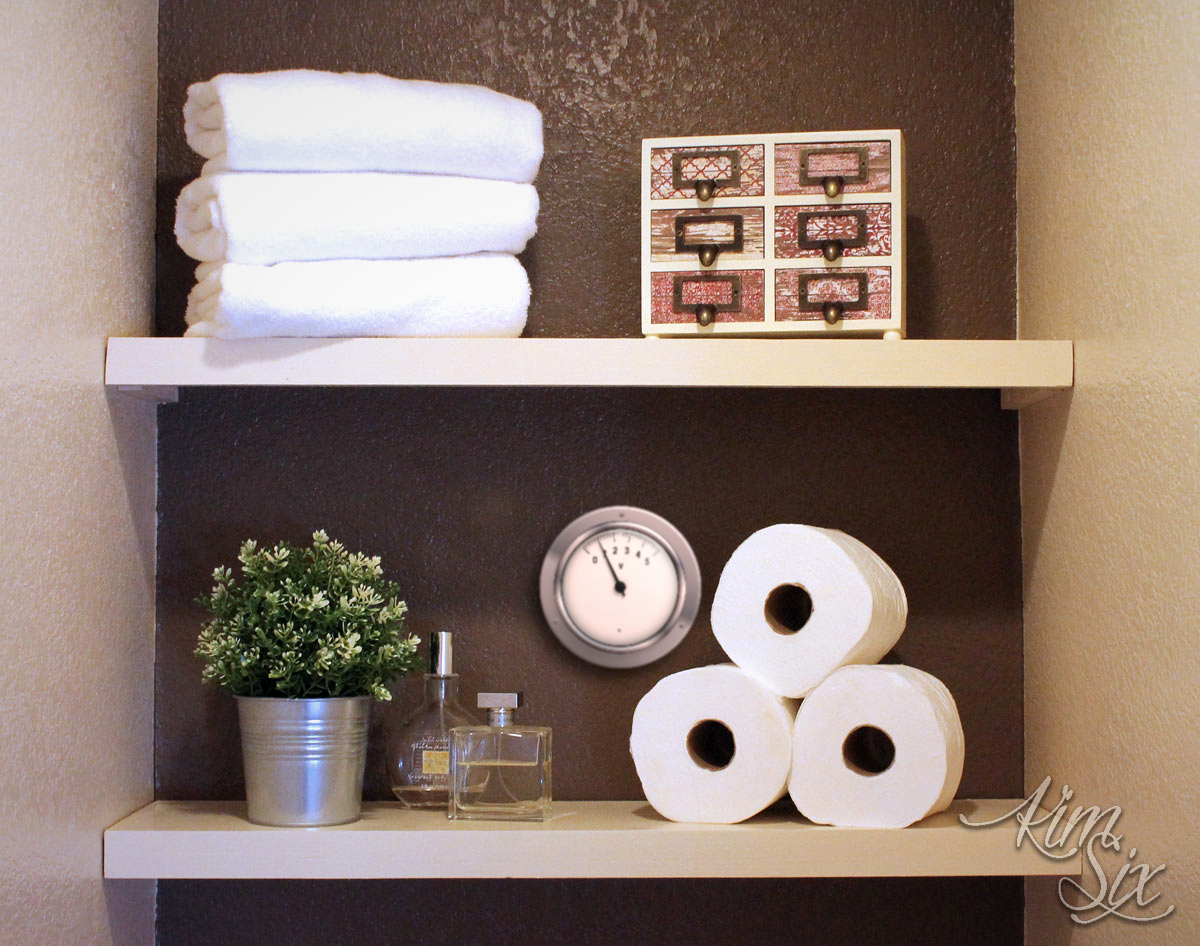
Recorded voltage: V 1
